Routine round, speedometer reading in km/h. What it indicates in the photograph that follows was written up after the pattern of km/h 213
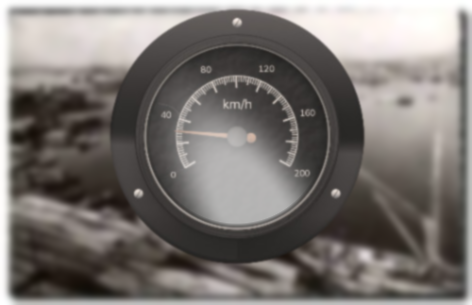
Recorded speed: km/h 30
